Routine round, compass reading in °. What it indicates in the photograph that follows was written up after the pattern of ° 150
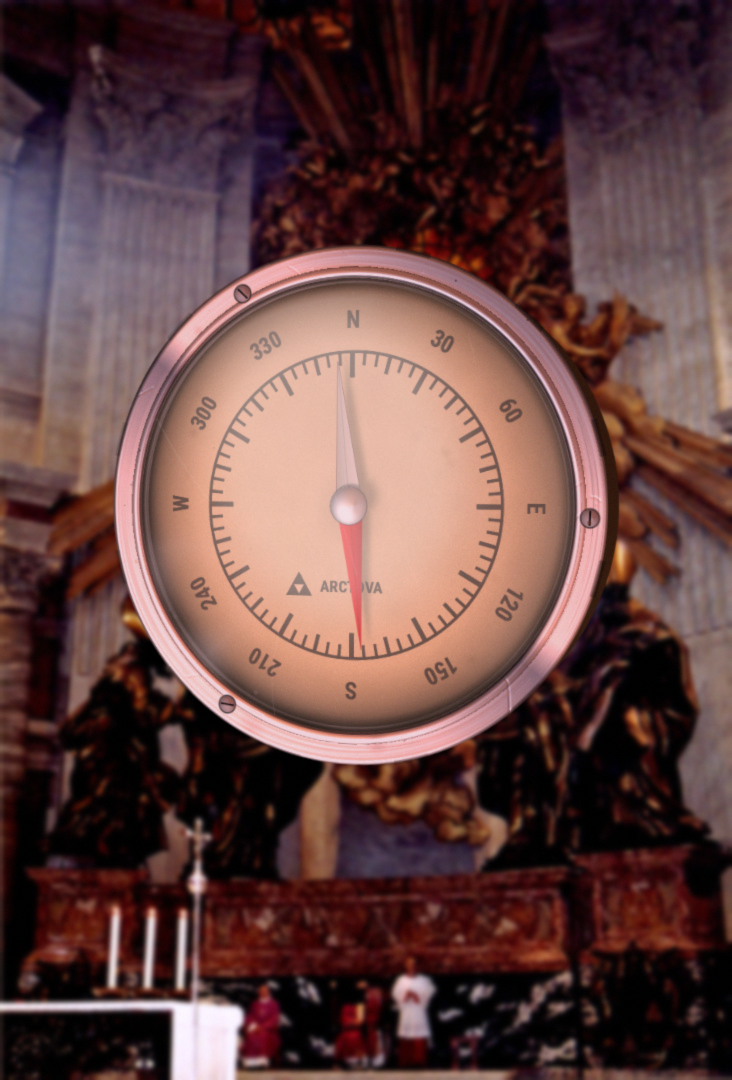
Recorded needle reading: ° 175
